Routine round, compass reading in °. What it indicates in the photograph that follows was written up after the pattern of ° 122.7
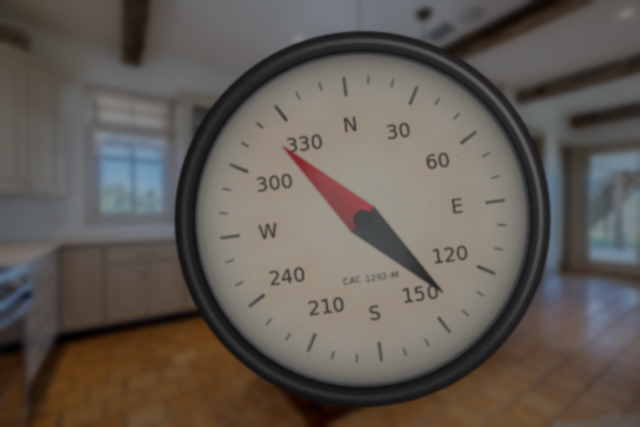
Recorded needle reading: ° 320
